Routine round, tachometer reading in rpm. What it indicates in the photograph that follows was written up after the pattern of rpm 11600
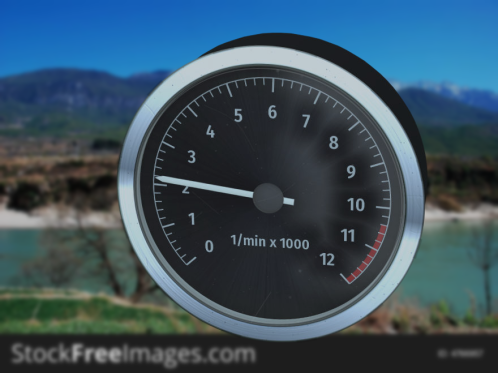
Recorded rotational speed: rpm 2200
